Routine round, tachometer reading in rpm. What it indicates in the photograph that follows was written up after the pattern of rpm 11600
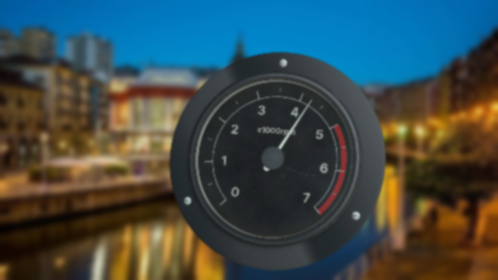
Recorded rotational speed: rpm 4250
